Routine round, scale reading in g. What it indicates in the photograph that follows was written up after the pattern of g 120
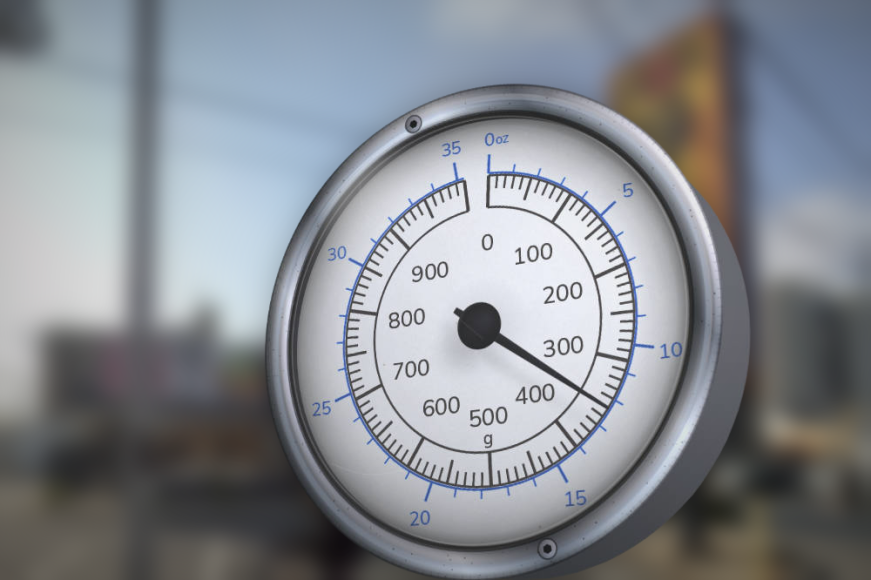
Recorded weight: g 350
